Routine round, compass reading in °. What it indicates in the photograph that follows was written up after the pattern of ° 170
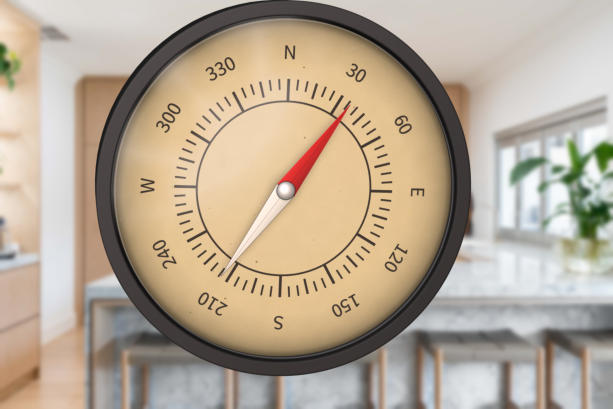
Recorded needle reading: ° 35
